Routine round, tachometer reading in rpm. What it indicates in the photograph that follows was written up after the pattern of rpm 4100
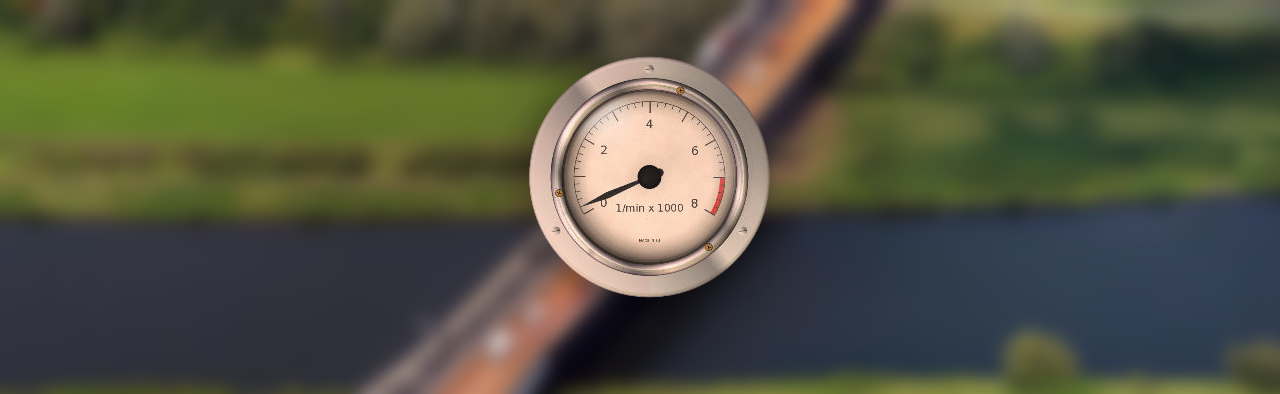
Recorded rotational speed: rpm 200
